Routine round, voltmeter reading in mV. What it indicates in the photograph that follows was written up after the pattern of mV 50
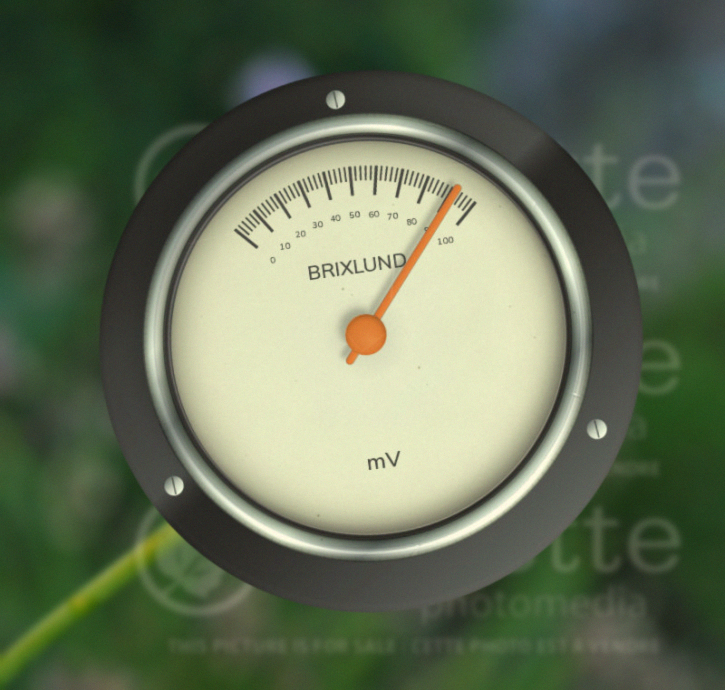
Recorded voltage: mV 92
